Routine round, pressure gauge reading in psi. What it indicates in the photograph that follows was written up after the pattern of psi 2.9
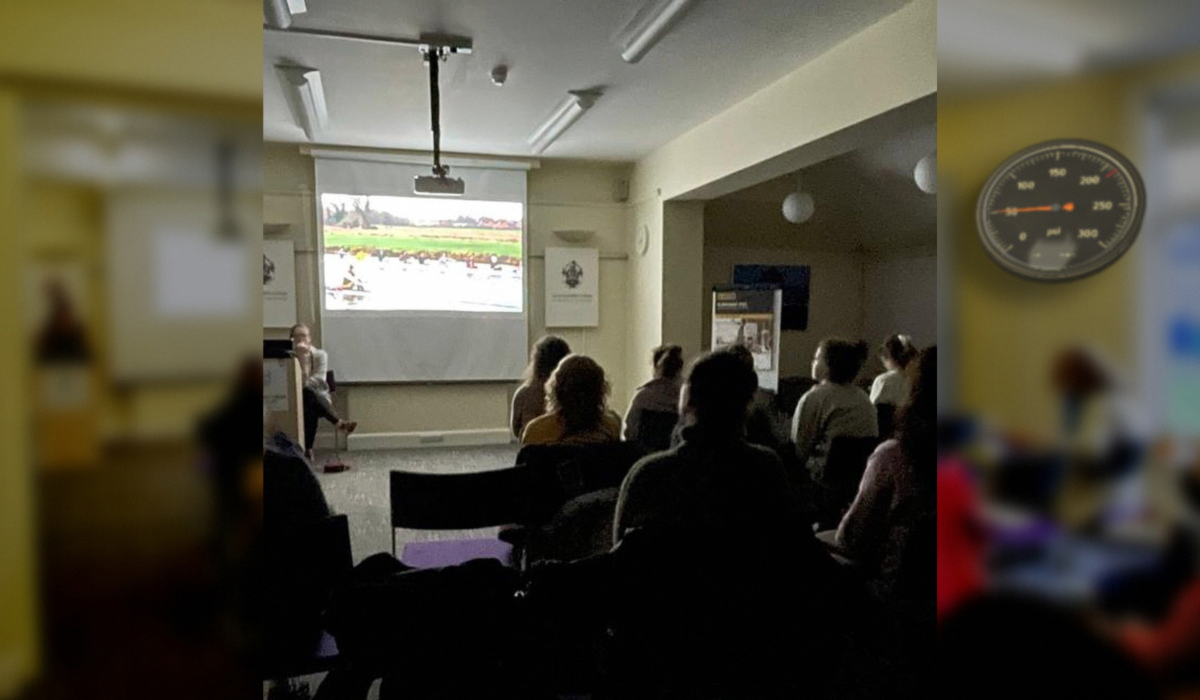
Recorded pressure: psi 50
